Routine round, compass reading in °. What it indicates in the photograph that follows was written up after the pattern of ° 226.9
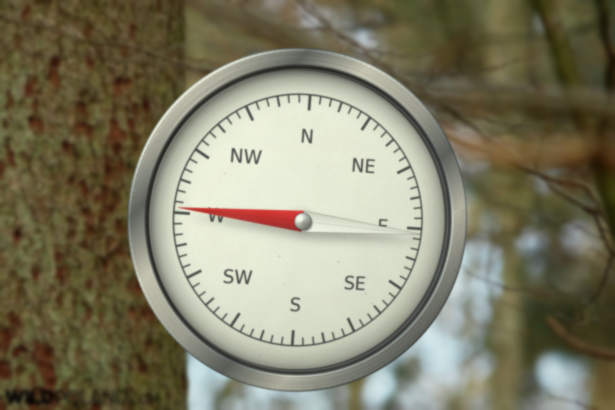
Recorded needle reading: ° 272.5
